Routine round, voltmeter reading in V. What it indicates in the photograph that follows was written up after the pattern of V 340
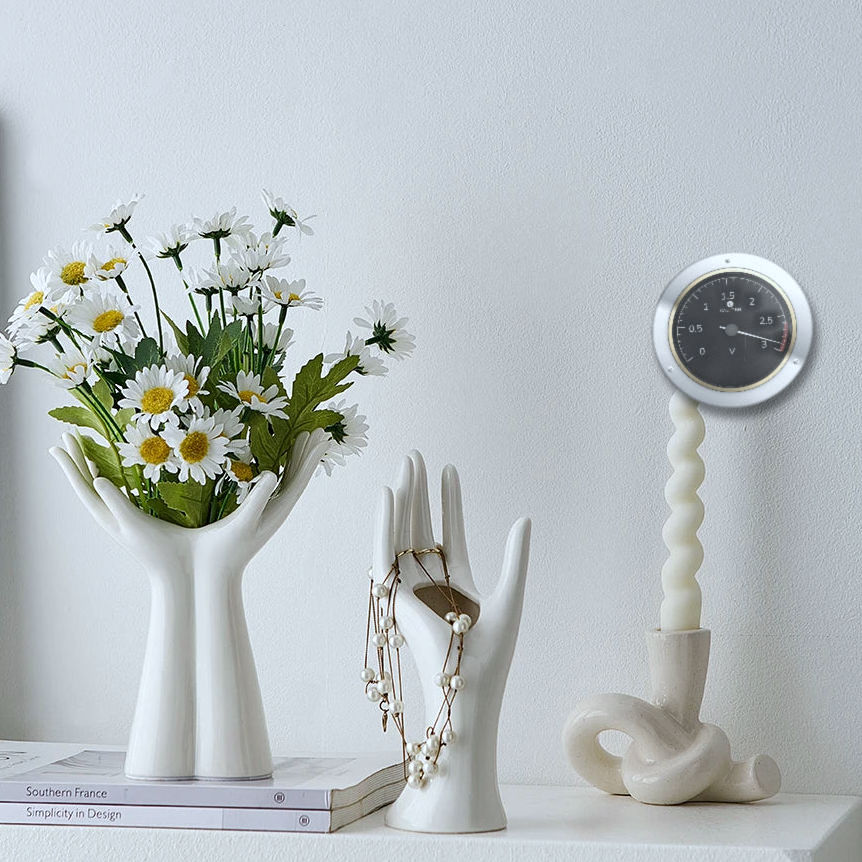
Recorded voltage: V 2.9
